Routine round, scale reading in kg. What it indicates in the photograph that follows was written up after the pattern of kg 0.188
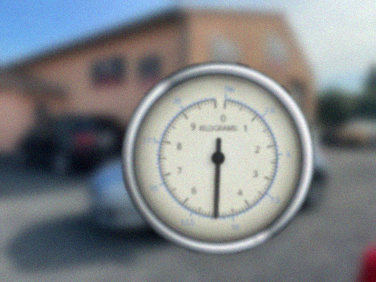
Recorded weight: kg 5
